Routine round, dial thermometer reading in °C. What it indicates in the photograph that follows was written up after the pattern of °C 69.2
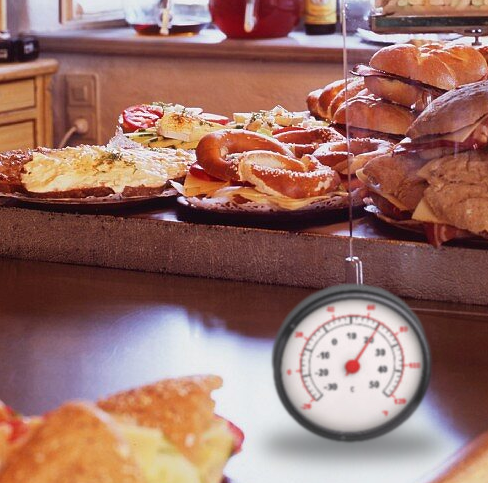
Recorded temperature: °C 20
